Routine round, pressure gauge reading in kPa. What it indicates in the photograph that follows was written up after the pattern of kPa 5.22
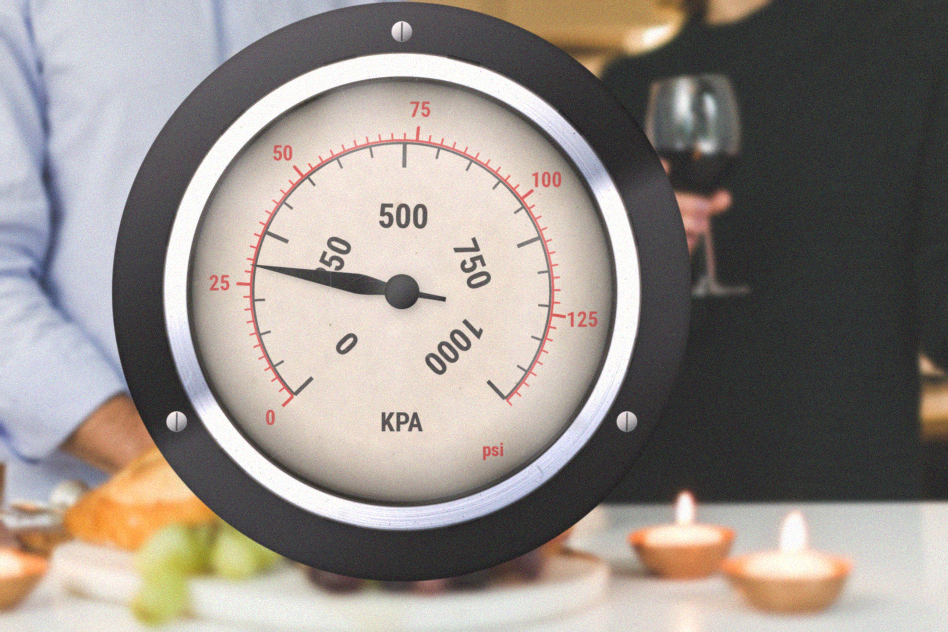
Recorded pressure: kPa 200
